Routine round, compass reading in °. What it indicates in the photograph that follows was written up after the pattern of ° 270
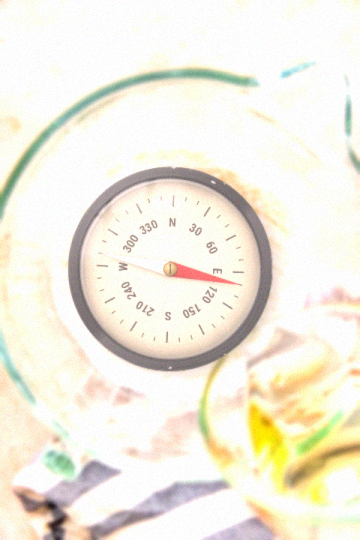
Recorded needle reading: ° 100
